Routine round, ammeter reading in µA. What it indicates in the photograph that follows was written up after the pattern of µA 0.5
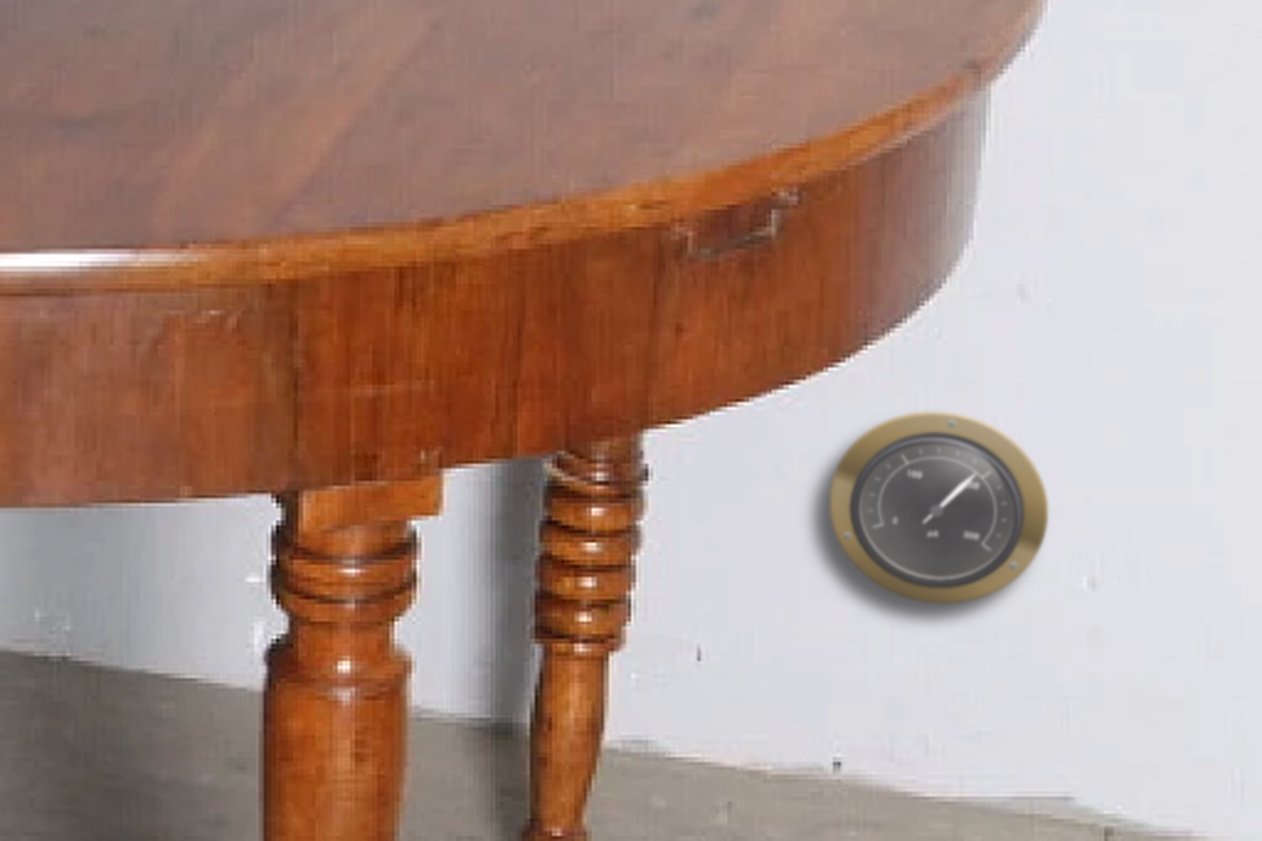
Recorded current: µA 190
